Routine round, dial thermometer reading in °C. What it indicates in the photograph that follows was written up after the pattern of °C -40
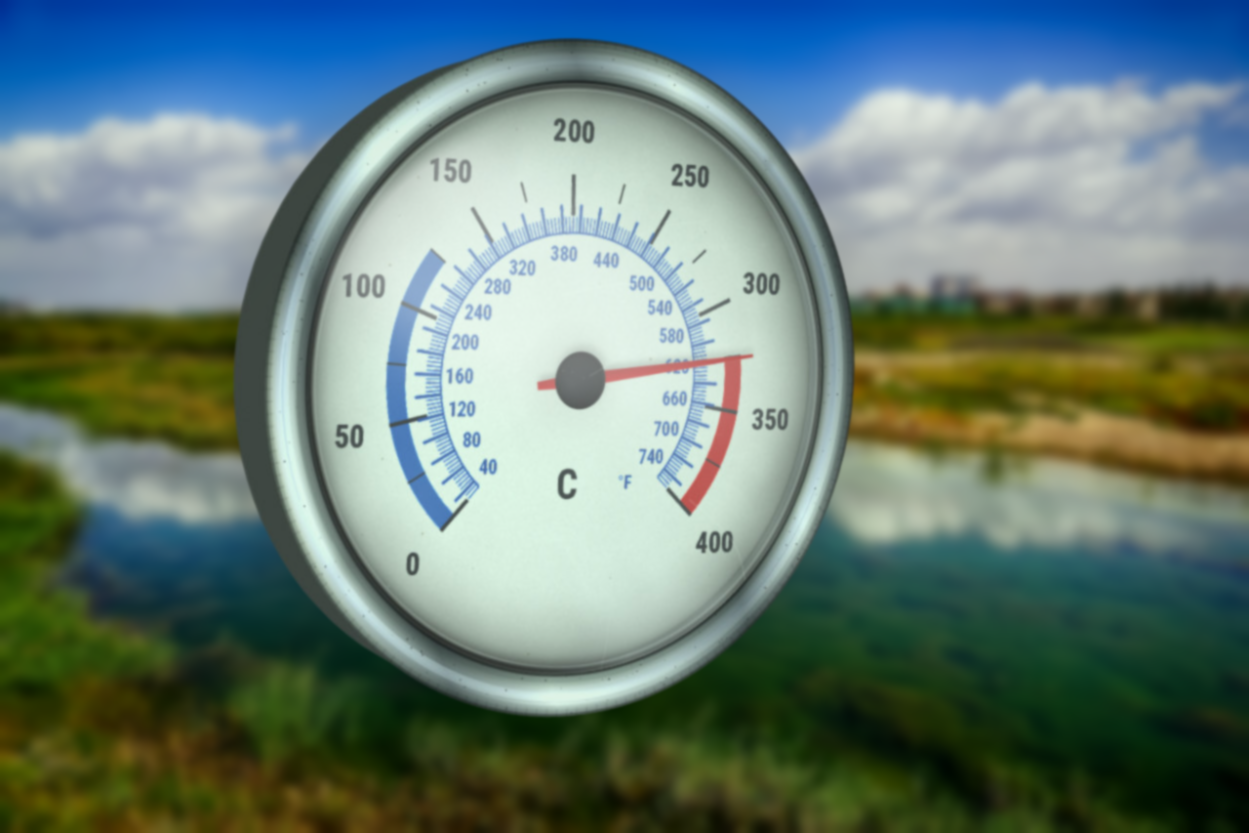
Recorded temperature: °C 325
